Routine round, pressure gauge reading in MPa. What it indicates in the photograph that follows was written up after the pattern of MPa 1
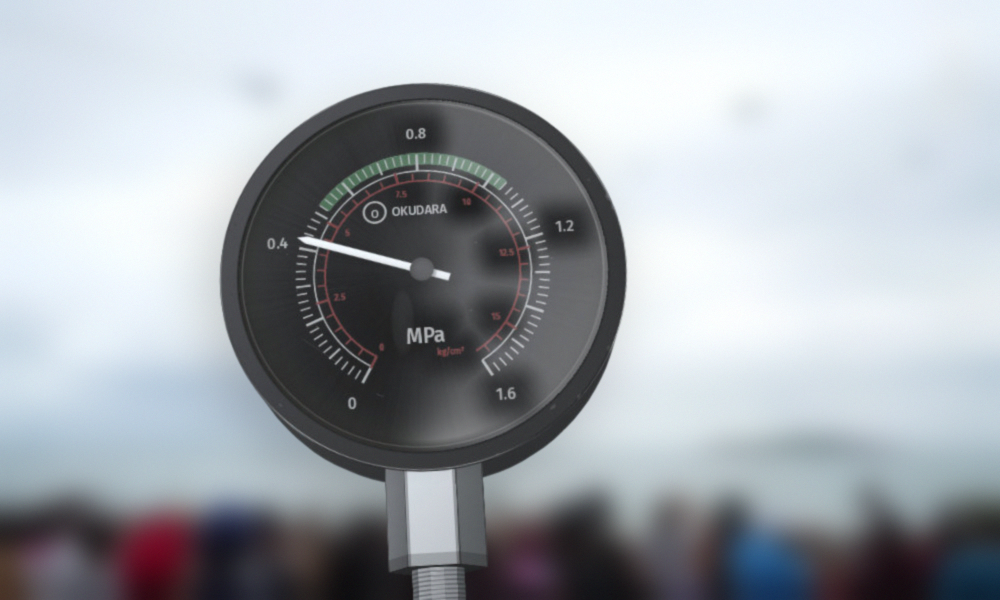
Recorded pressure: MPa 0.42
